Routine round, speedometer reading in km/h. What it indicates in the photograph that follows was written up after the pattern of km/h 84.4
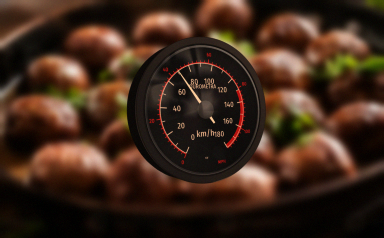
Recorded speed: km/h 70
